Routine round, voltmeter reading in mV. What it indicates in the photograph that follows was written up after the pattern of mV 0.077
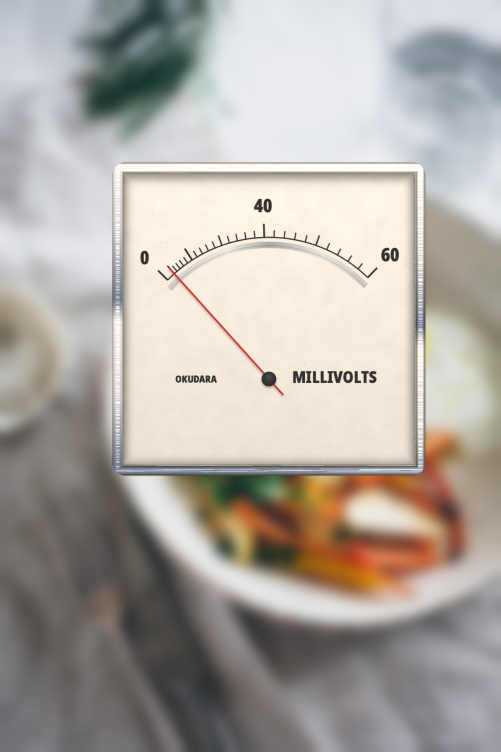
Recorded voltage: mV 10
